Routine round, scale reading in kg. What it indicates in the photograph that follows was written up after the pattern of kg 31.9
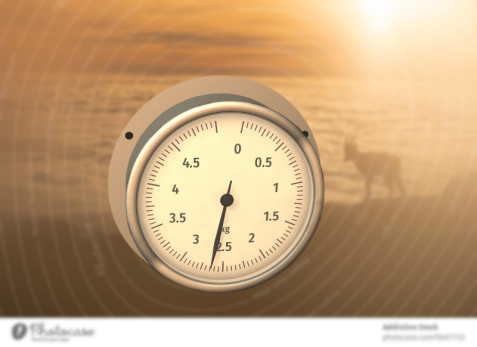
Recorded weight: kg 2.65
